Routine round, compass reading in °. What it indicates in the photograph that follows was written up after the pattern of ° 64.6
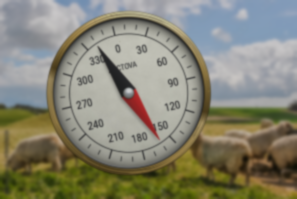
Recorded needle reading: ° 160
